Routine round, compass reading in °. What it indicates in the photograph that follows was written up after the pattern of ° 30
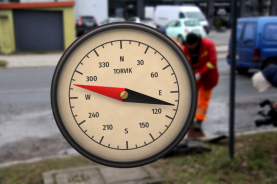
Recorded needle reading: ° 285
